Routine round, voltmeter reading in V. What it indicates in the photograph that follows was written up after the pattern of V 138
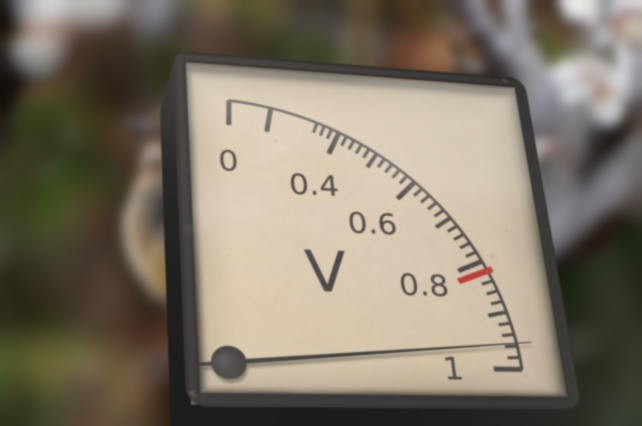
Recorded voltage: V 0.96
